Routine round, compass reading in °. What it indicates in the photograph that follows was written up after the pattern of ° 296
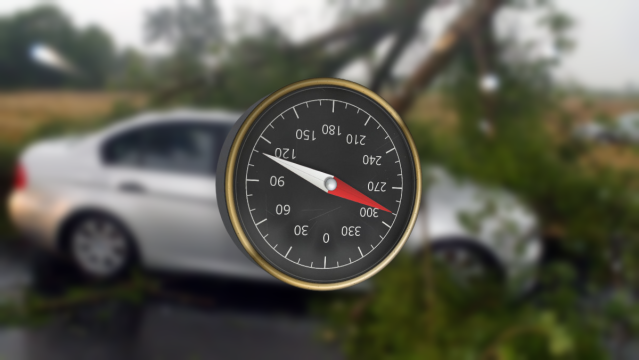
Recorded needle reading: ° 290
